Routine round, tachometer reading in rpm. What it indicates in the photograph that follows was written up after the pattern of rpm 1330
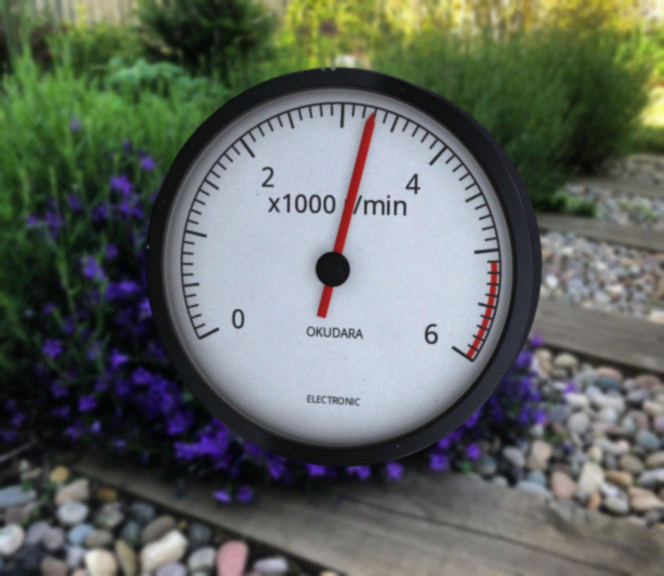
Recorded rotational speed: rpm 3300
